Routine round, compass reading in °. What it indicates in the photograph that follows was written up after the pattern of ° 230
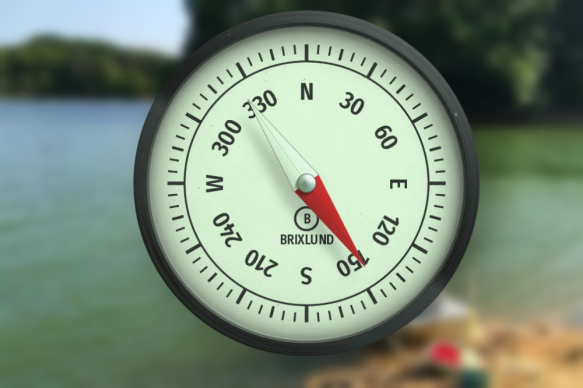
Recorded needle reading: ° 145
